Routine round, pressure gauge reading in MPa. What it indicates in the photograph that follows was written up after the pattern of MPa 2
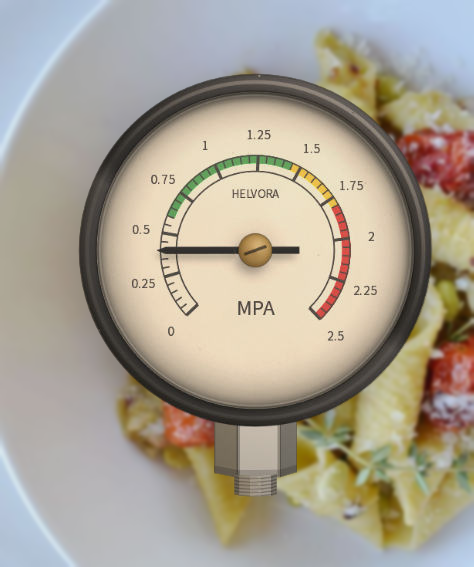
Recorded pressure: MPa 0.4
